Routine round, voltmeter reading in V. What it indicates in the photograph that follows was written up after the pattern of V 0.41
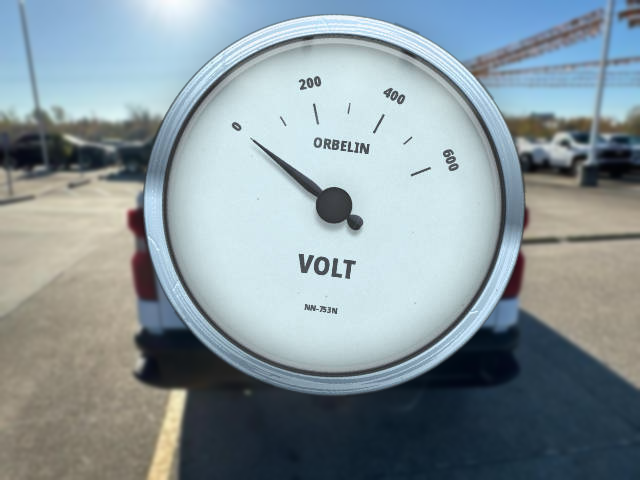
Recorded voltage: V 0
